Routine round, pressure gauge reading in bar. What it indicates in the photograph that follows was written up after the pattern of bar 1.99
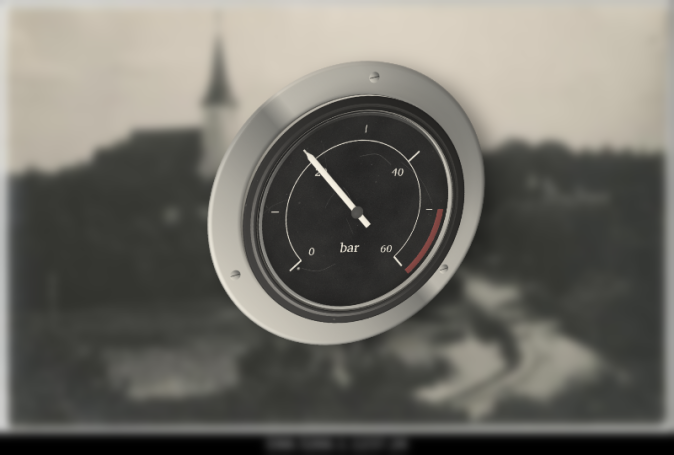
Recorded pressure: bar 20
